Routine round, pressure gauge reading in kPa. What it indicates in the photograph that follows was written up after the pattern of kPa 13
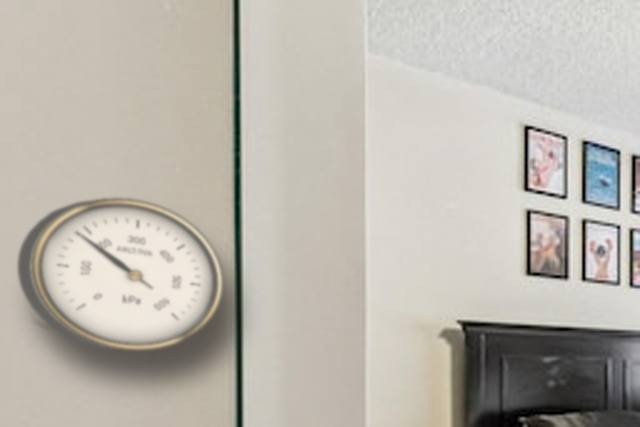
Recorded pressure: kPa 180
